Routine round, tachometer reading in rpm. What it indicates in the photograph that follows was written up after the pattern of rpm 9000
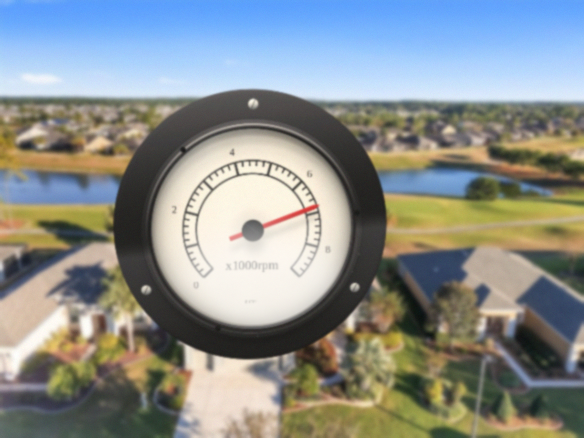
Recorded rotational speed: rpm 6800
